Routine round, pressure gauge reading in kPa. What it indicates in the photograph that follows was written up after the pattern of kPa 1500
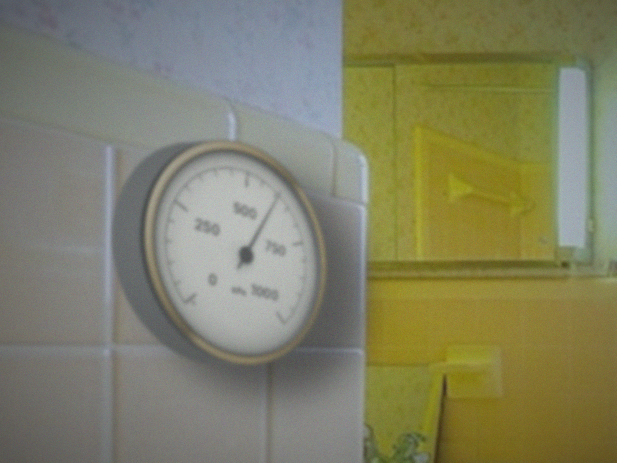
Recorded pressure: kPa 600
